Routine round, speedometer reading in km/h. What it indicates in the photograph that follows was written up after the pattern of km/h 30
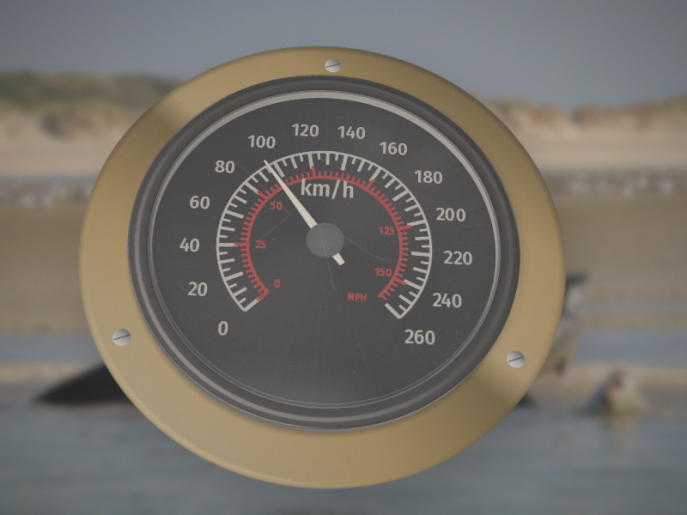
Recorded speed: km/h 95
